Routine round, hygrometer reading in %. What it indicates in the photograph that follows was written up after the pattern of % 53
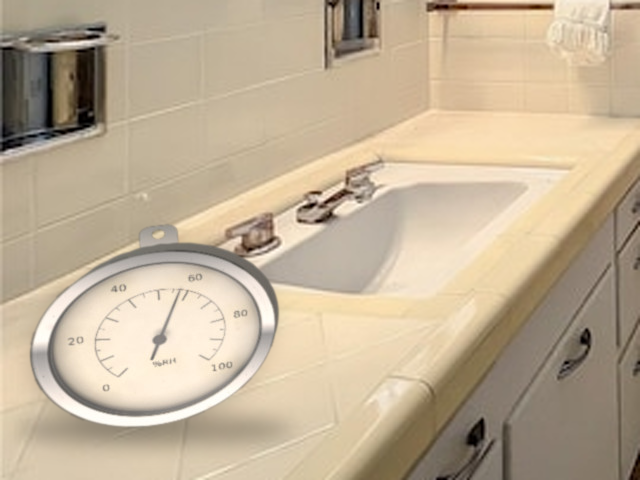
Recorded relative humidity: % 57.5
